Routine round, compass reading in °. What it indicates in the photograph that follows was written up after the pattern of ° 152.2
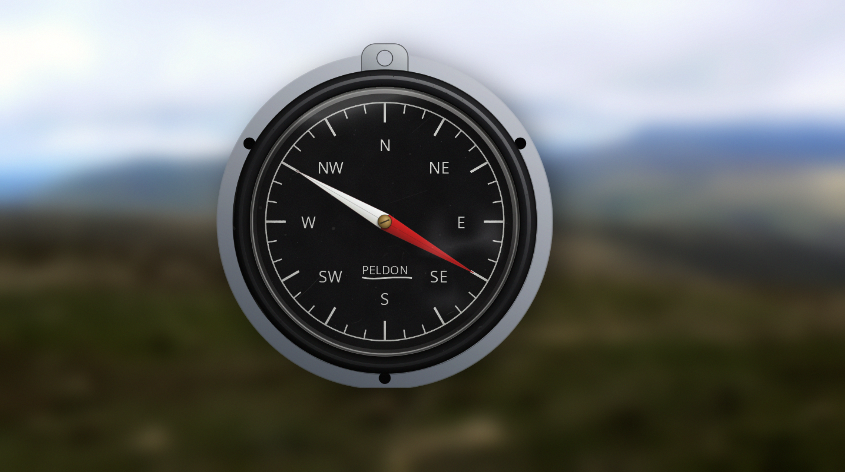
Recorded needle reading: ° 120
